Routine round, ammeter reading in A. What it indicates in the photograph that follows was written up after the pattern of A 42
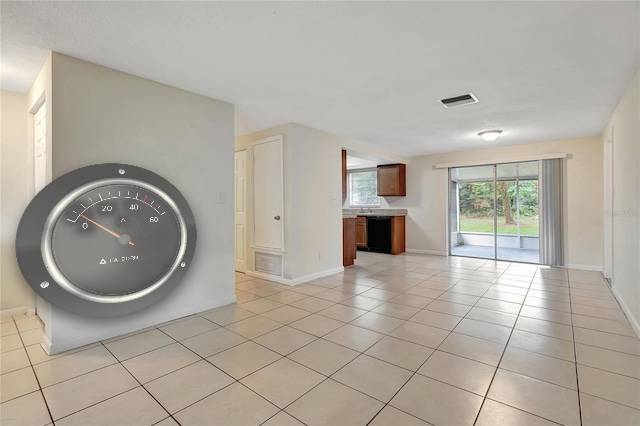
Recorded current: A 5
